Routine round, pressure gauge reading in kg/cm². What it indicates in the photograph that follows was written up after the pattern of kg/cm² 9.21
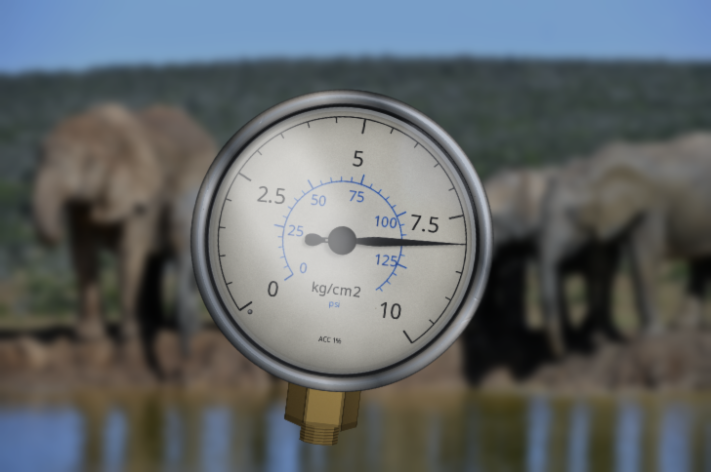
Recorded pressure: kg/cm² 8
